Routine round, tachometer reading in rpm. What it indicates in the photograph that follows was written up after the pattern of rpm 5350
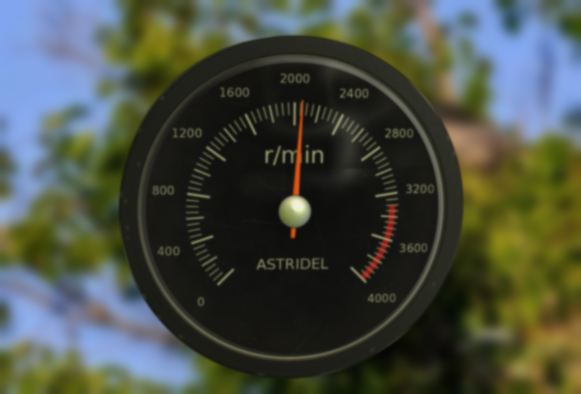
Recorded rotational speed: rpm 2050
